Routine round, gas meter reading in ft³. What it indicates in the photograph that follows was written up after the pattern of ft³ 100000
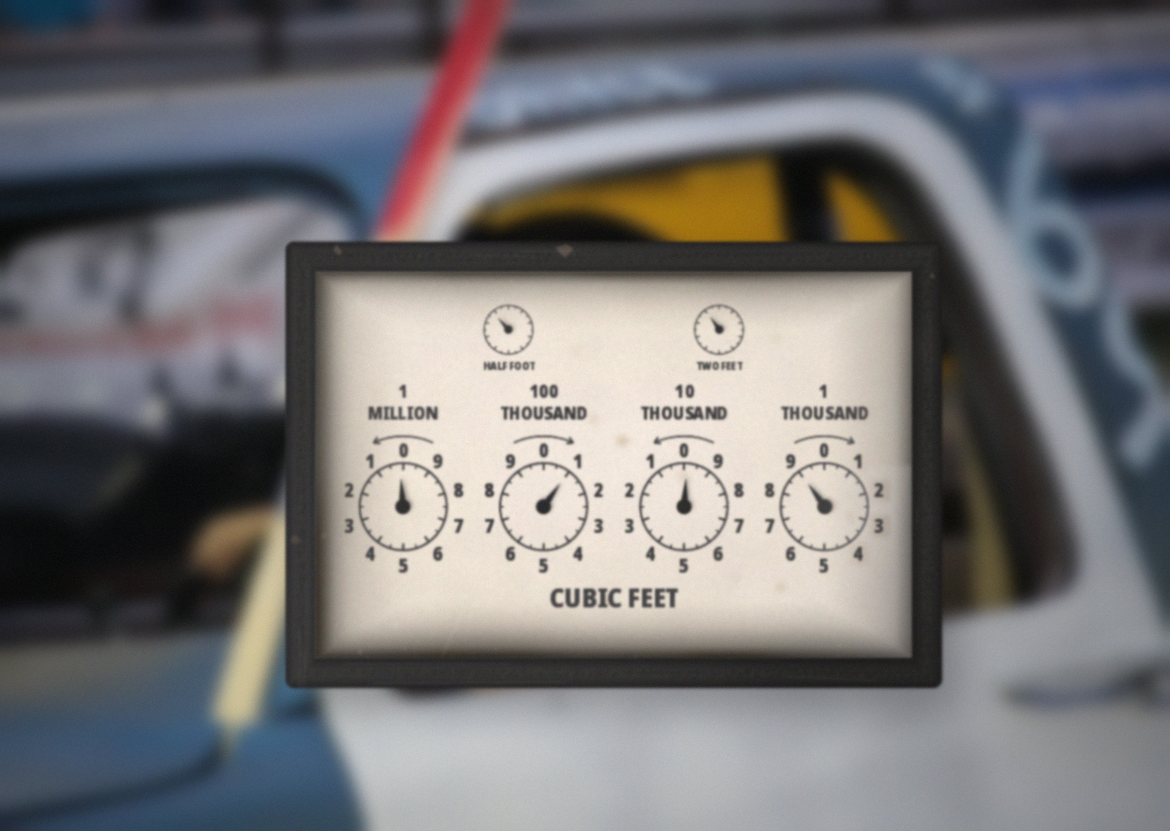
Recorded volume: ft³ 9900
